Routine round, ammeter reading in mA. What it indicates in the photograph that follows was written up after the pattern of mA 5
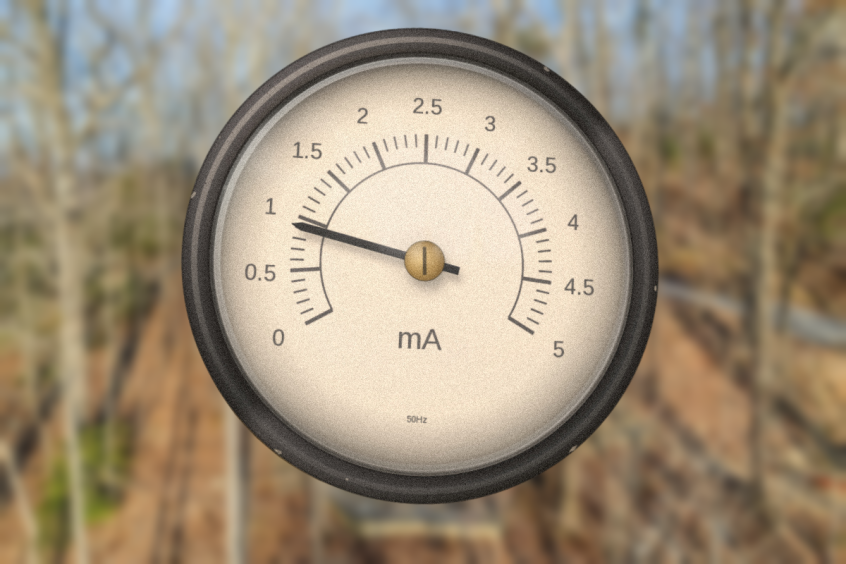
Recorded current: mA 0.9
